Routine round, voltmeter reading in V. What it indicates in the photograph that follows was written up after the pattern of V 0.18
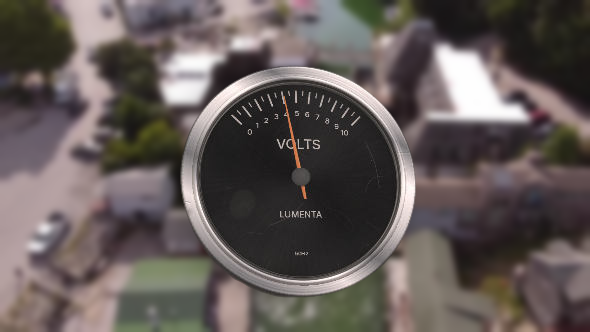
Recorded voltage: V 4
